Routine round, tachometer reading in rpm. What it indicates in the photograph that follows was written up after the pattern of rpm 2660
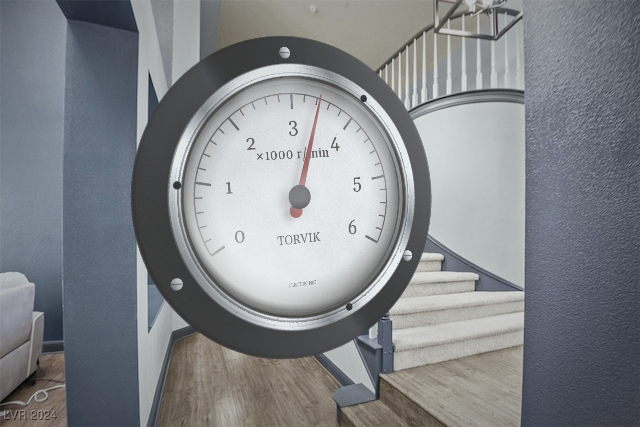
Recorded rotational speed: rpm 3400
